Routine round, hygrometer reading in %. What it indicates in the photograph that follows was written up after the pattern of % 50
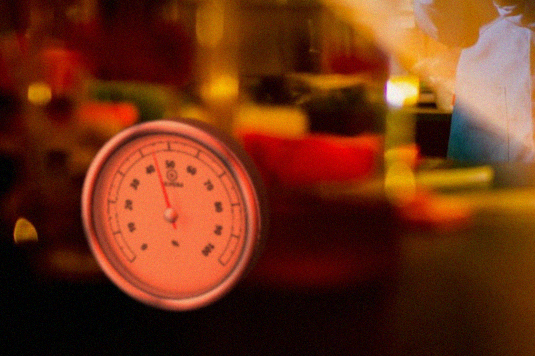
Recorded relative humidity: % 45
